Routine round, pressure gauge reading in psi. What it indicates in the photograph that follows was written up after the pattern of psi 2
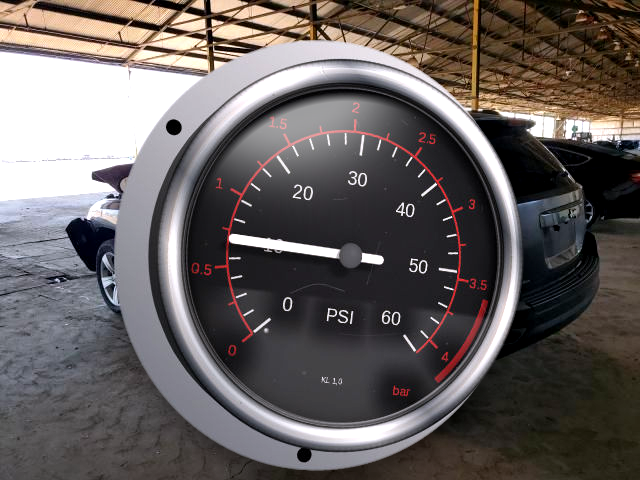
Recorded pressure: psi 10
